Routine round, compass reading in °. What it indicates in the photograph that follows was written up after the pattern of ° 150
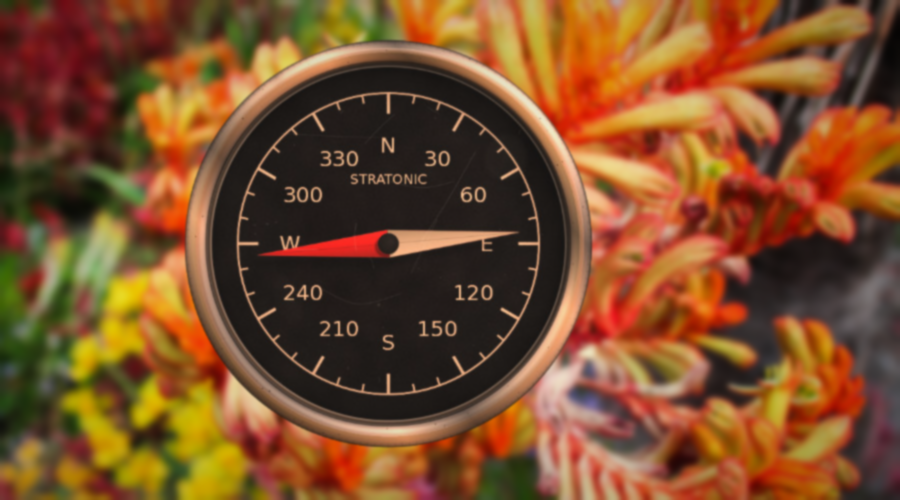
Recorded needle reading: ° 265
